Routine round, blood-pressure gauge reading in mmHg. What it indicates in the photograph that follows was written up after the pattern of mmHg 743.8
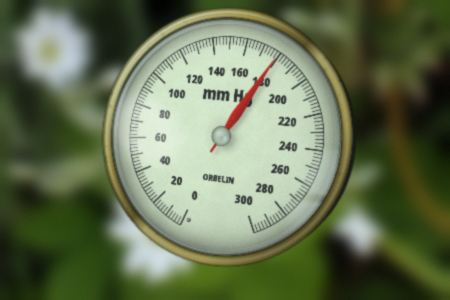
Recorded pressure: mmHg 180
